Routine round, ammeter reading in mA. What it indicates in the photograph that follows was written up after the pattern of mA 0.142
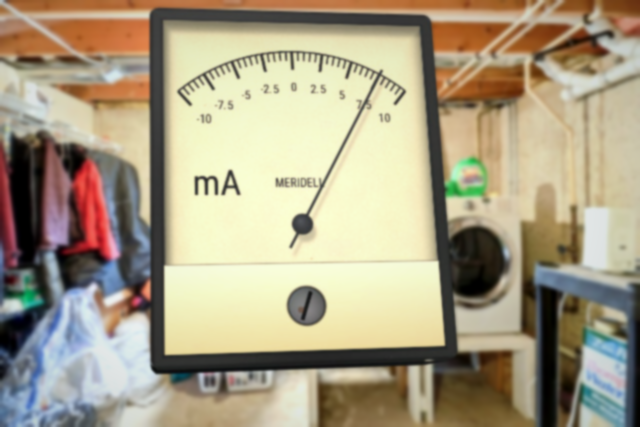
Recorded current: mA 7.5
